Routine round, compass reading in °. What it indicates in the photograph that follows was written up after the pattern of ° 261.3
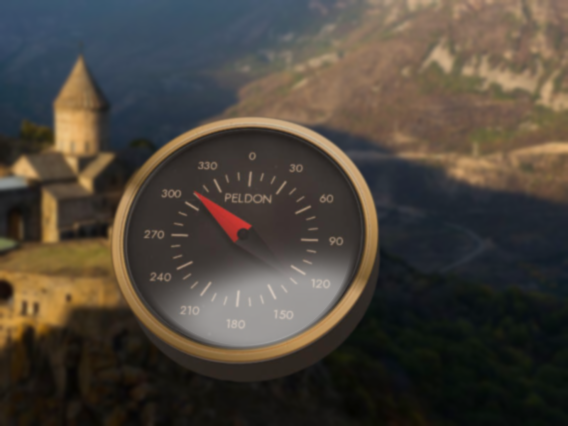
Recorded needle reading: ° 310
